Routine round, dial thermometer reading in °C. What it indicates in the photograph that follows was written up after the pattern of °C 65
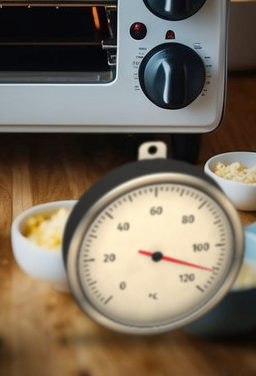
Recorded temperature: °C 110
